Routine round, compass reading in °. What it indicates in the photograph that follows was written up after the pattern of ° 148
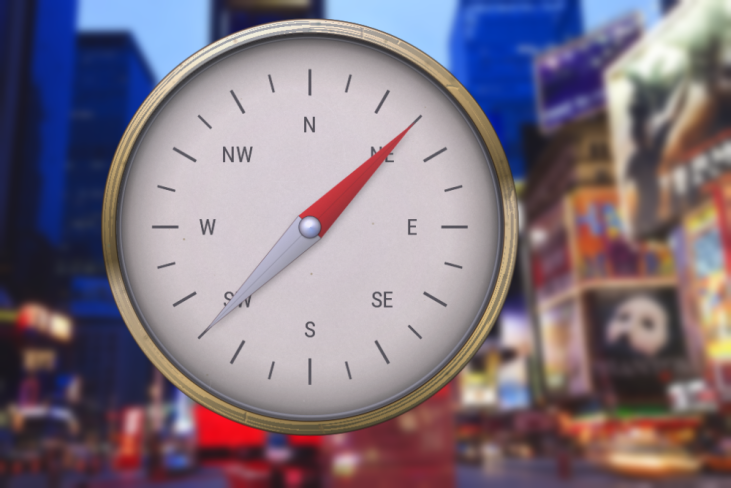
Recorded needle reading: ° 45
